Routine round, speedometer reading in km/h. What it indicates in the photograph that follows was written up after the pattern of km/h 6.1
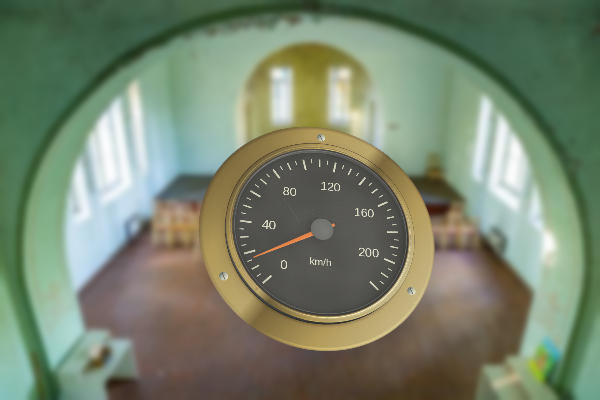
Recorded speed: km/h 15
